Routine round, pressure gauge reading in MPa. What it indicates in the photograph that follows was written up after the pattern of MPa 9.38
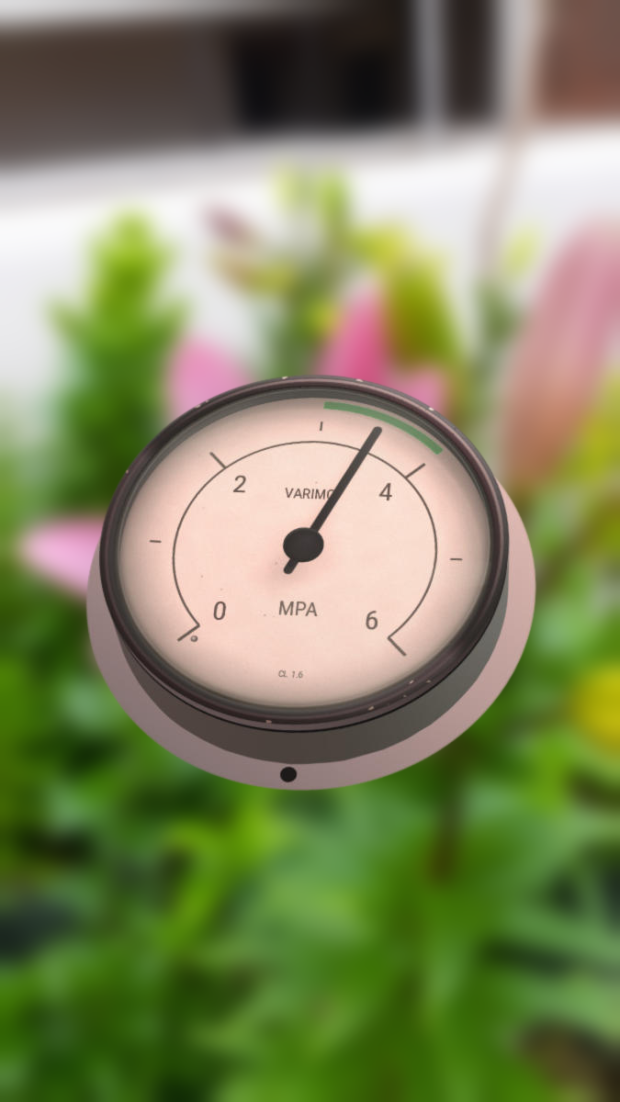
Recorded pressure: MPa 3.5
